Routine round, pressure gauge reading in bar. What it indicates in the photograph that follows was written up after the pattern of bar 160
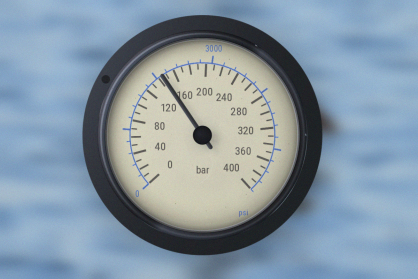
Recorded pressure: bar 145
